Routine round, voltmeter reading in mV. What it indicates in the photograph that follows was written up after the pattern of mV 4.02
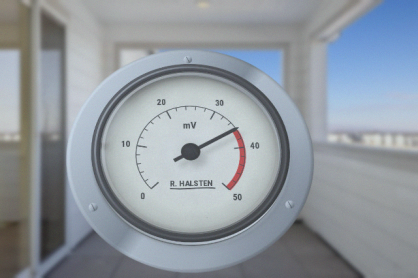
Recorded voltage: mV 36
